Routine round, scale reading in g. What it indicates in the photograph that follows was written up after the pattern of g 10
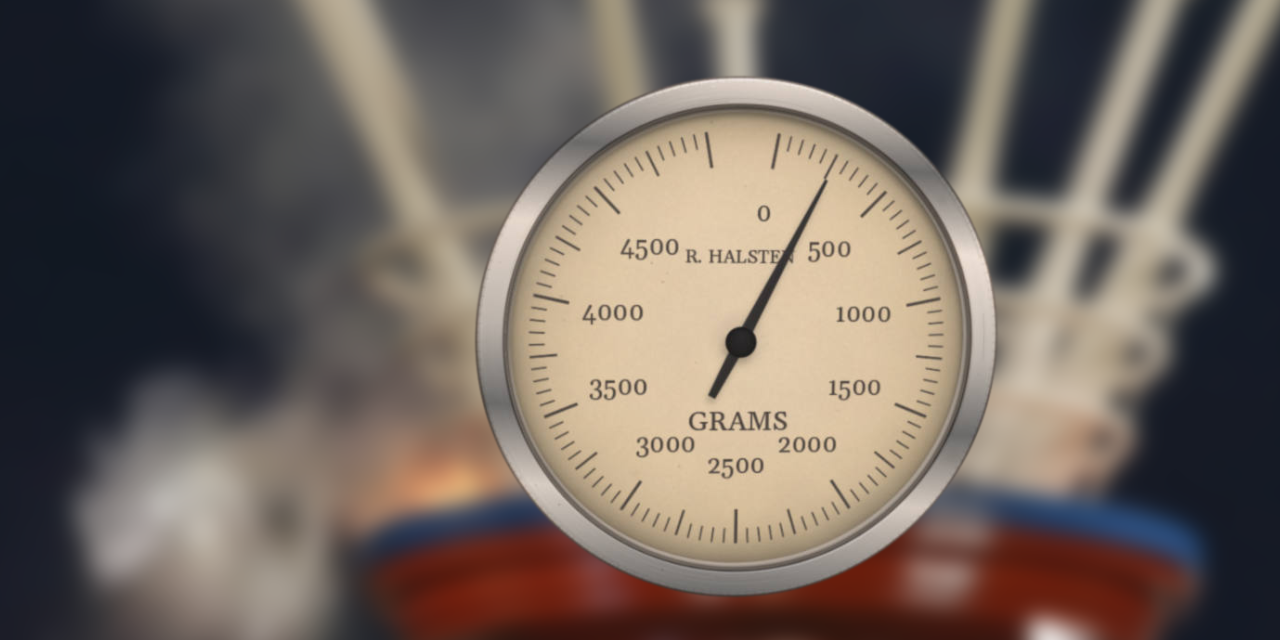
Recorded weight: g 250
